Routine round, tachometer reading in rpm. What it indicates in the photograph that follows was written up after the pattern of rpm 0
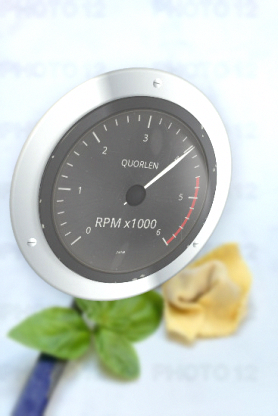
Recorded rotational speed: rpm 4000
